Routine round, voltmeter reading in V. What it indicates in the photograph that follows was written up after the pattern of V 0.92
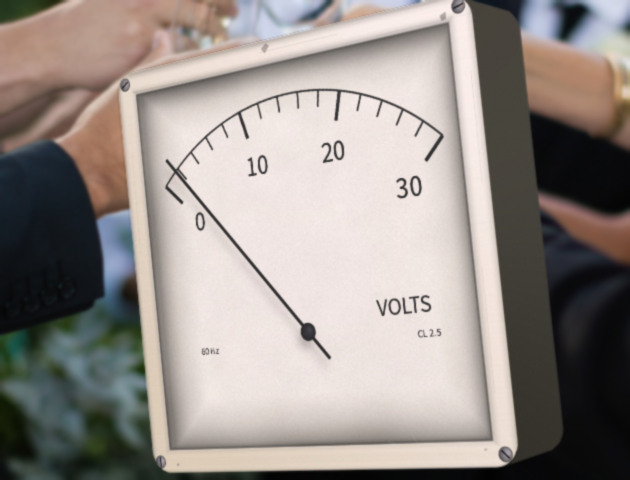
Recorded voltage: V 2
